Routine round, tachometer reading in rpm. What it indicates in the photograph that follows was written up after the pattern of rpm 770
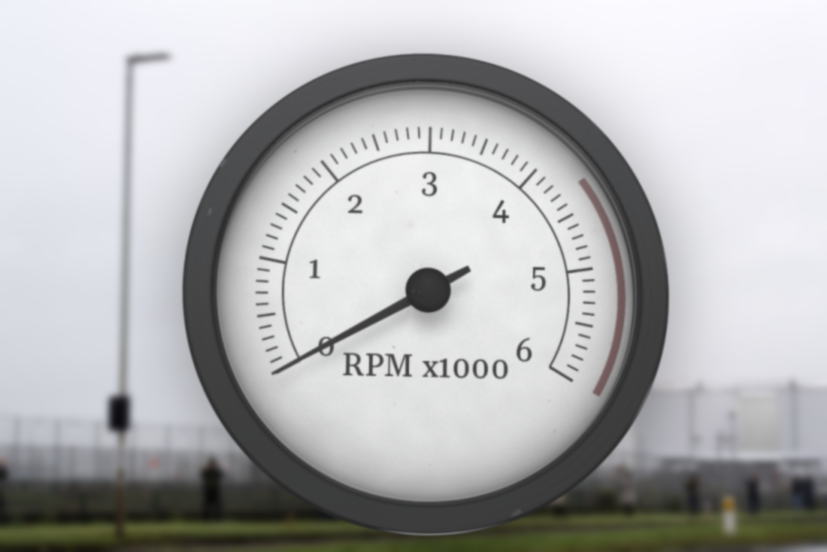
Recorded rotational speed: rpm 0
